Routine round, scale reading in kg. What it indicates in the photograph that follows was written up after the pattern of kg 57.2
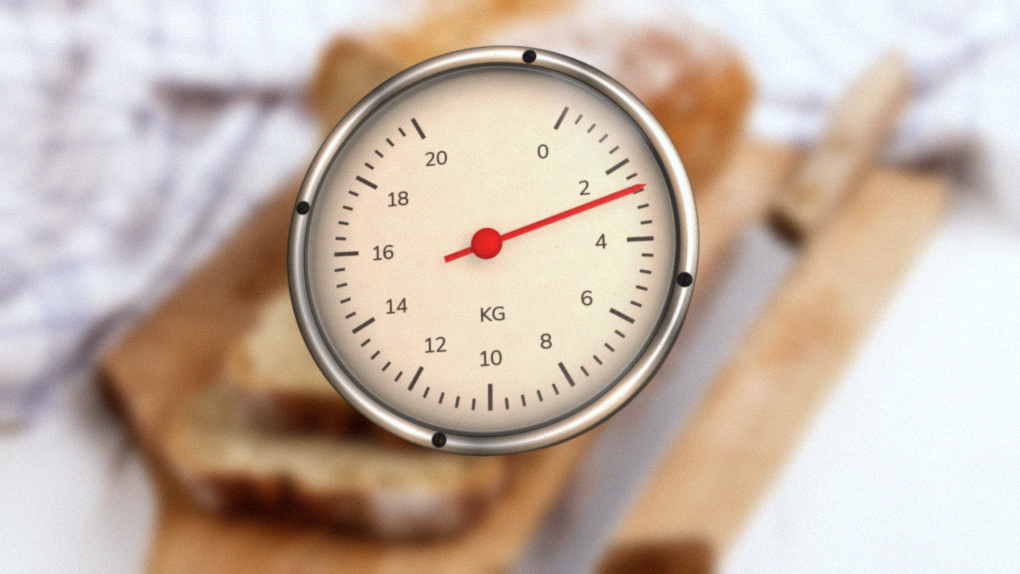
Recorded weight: kg 2.8
